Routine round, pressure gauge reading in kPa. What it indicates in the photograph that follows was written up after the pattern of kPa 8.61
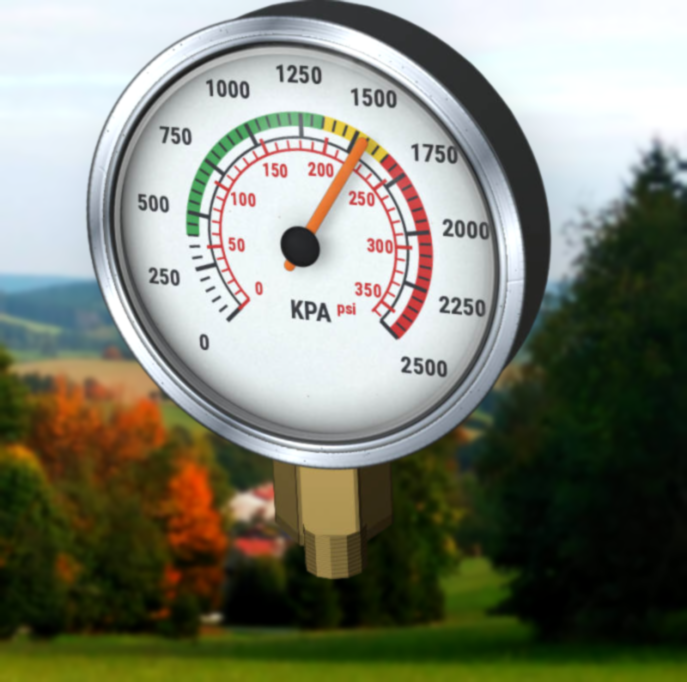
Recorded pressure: kPa 1550
